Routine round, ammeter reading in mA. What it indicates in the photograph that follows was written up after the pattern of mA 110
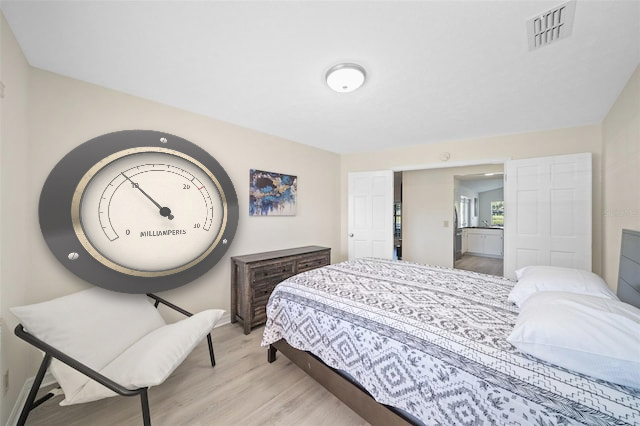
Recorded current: mA 10
